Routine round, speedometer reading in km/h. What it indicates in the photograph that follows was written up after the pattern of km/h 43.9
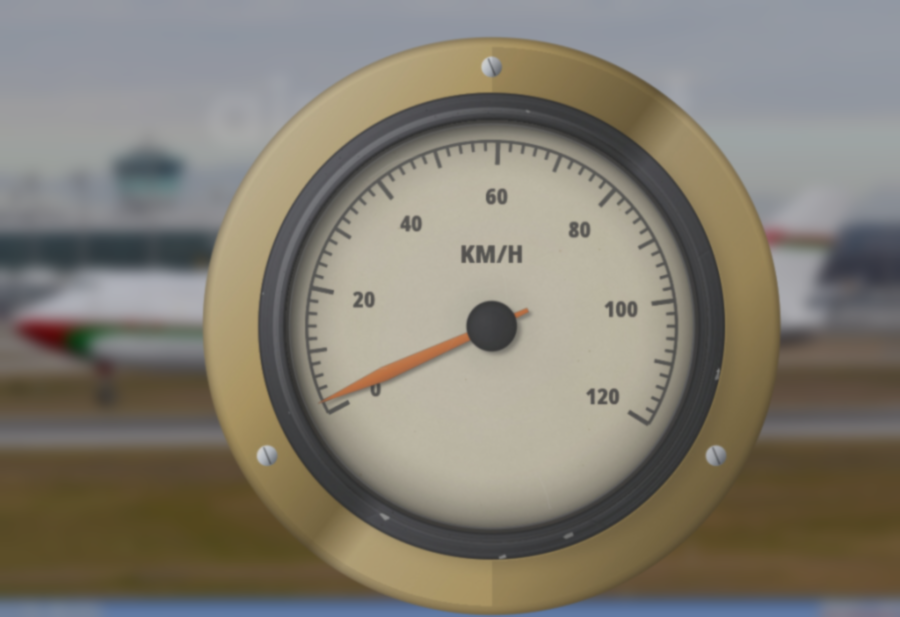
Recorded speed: km/h 2
